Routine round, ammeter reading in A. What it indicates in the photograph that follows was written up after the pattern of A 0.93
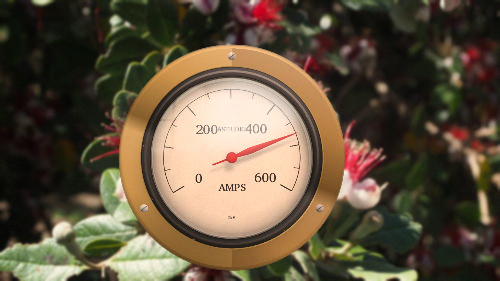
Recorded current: A 475
